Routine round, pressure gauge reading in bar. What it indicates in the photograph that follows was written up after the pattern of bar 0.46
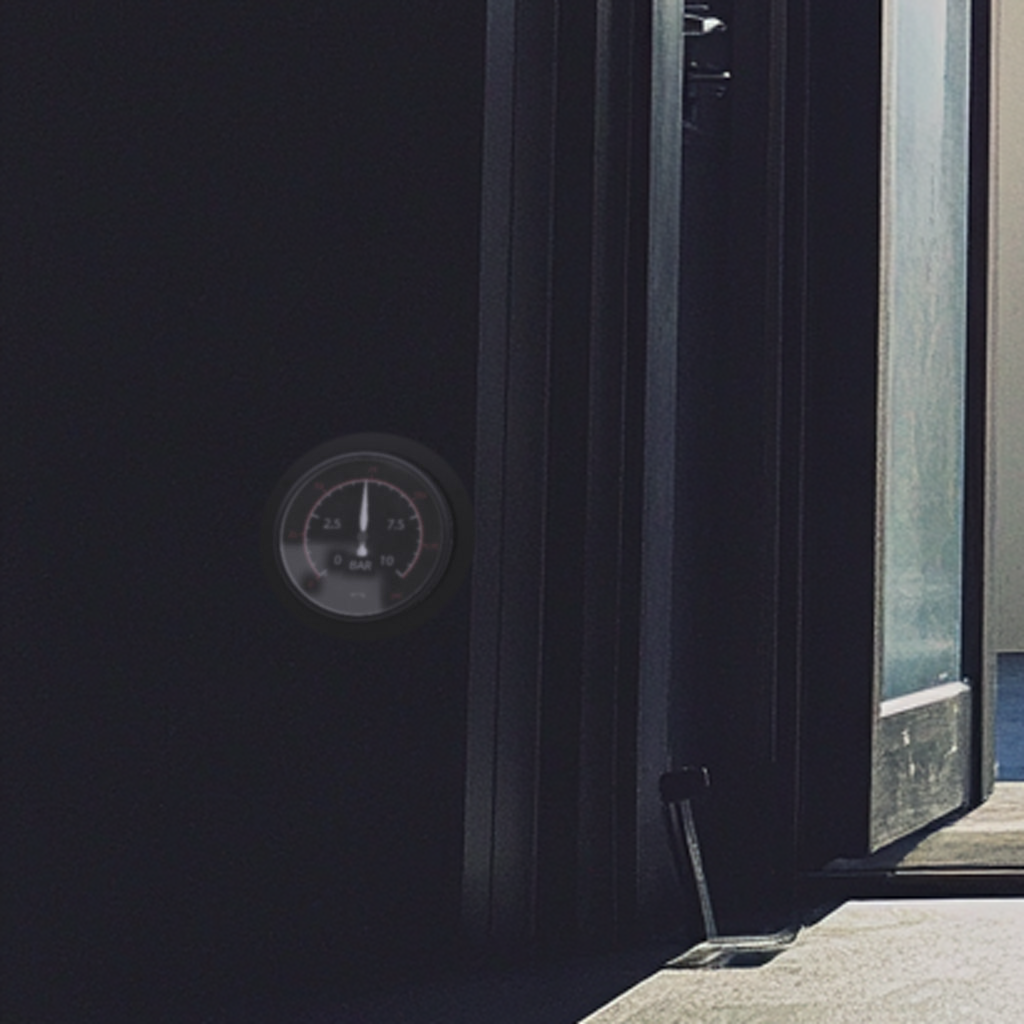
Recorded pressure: bar 5
